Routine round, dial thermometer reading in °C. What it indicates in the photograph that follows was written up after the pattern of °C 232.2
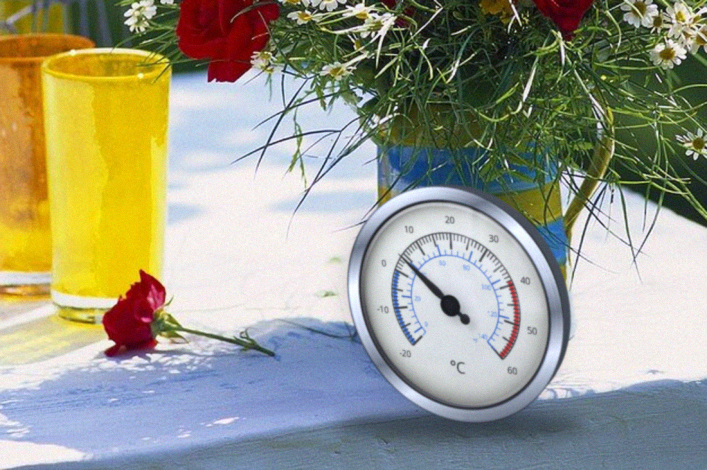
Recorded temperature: °C 5
